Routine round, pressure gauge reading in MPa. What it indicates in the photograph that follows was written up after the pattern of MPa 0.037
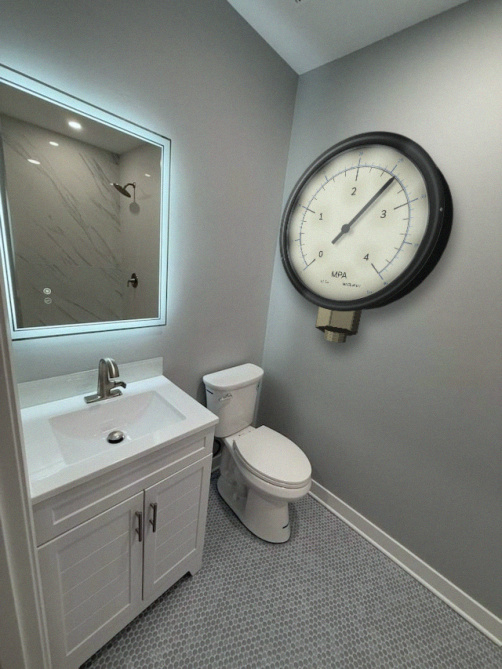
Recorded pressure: MPa 2.6
